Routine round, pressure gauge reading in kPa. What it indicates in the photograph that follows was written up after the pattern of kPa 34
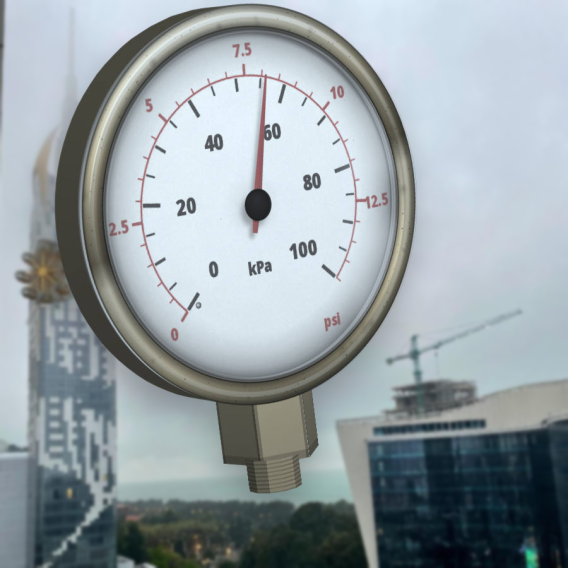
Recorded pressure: kPa 55
